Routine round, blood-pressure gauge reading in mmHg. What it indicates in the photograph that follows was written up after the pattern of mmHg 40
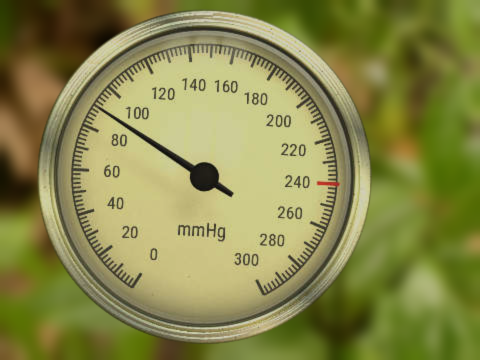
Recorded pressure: mmHg 90
